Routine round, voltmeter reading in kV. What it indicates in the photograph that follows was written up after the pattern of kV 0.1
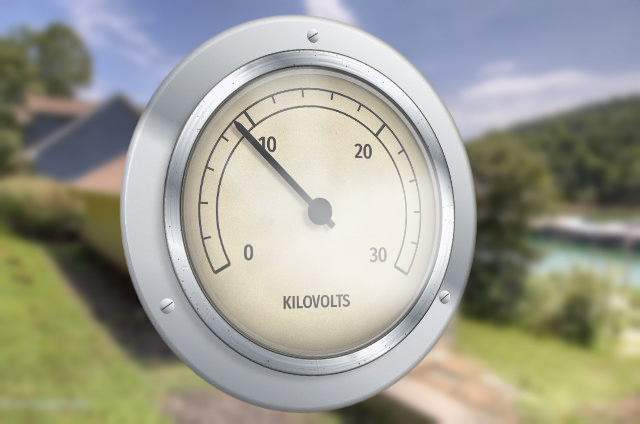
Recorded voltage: kV 9
